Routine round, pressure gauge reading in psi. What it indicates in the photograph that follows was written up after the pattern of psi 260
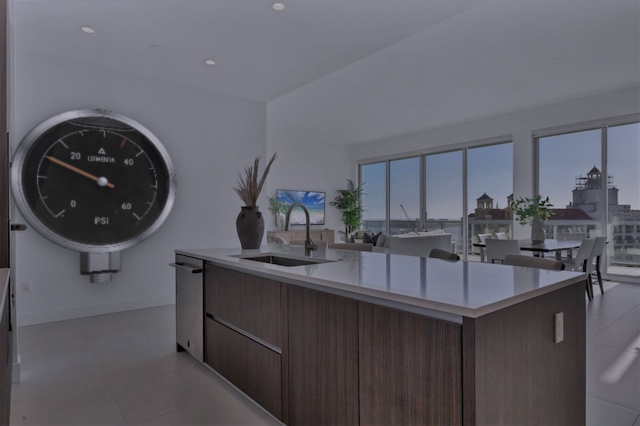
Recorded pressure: psi 15
